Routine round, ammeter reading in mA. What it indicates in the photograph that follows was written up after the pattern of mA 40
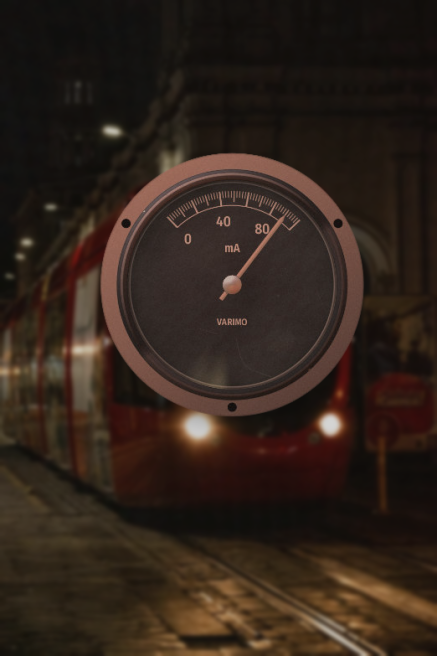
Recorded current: mA 90
